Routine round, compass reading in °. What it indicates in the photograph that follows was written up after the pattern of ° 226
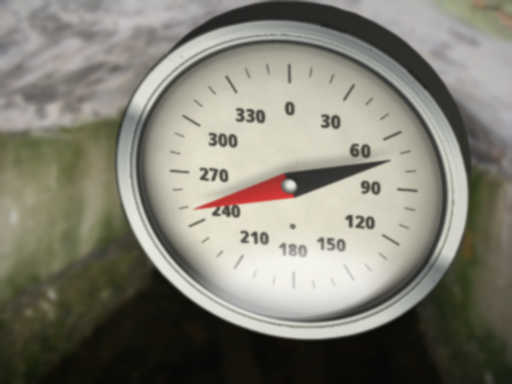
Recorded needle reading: ° 250
